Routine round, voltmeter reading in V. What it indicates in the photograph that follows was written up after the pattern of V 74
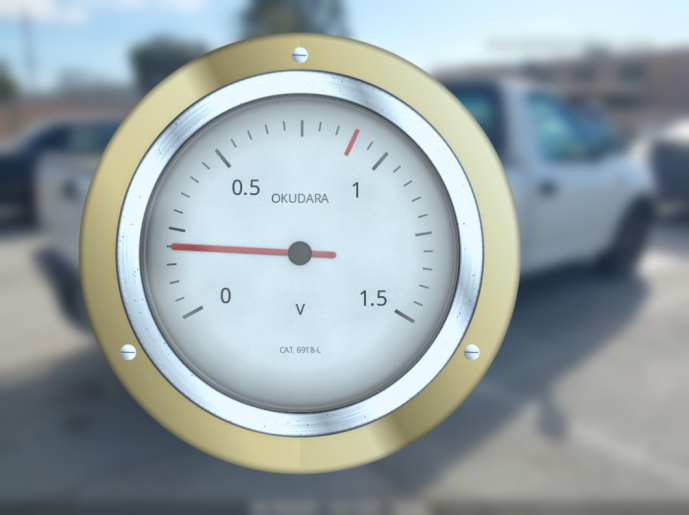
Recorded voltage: V 0.2
